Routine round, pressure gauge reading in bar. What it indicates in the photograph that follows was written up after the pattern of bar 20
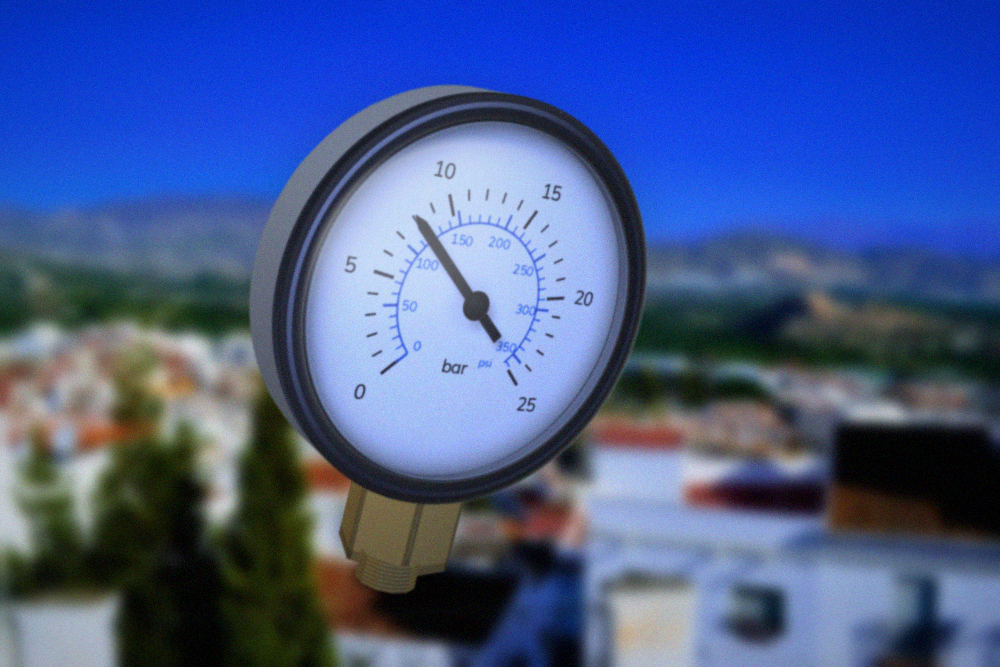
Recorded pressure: bar 8
